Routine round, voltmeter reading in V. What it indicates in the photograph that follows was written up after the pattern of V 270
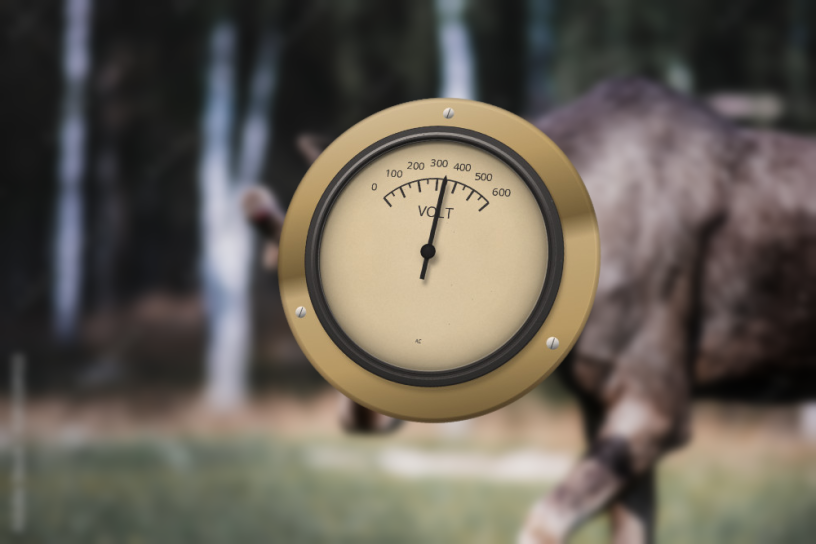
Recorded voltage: V 350
